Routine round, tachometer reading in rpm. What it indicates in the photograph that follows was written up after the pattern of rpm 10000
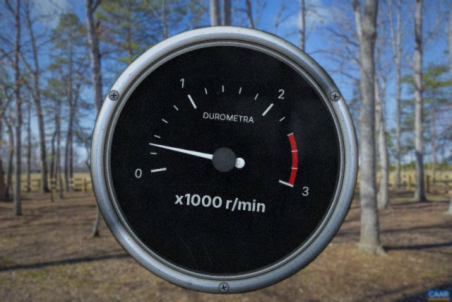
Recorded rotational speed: rpm 300
